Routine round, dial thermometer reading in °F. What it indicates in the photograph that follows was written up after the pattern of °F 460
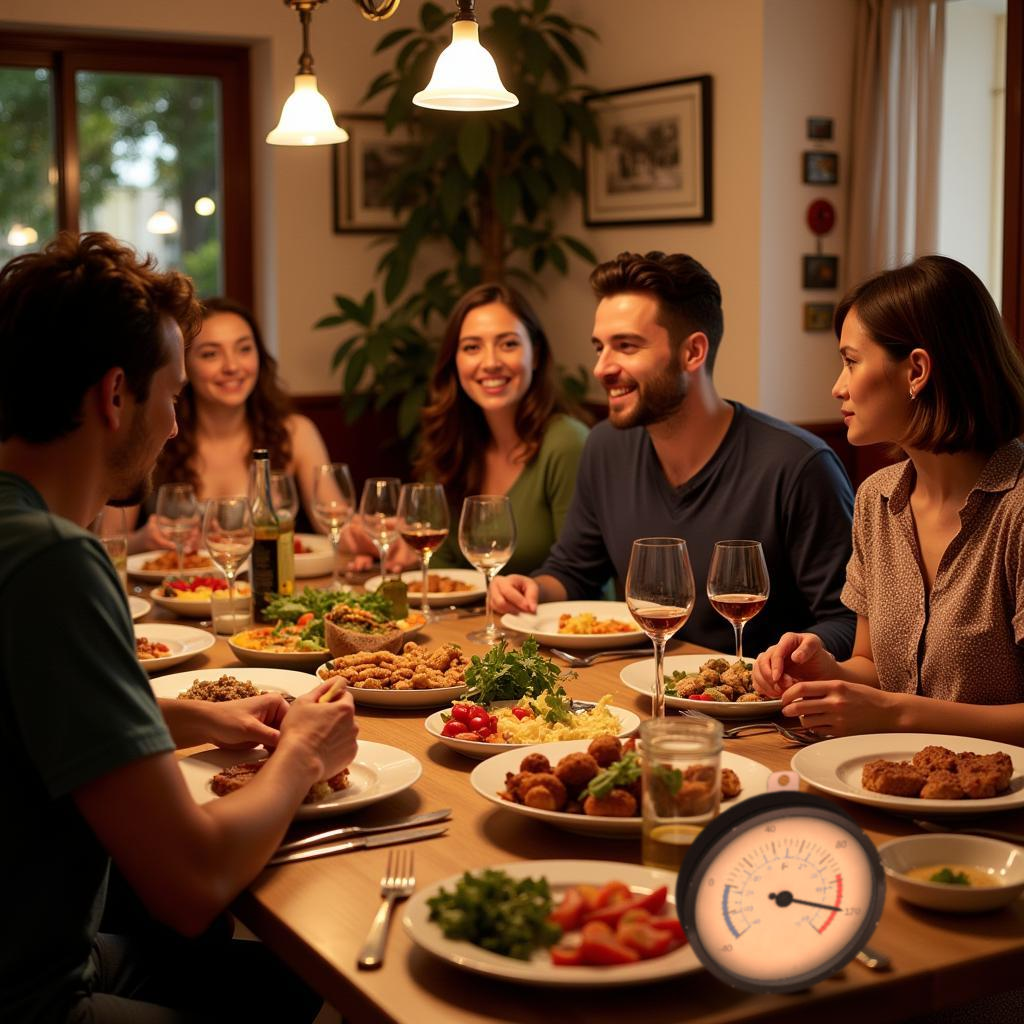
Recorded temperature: °F 120
